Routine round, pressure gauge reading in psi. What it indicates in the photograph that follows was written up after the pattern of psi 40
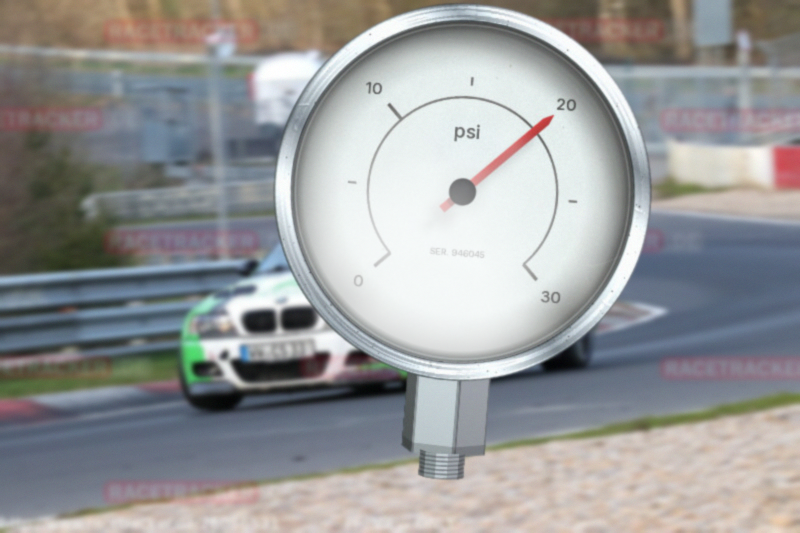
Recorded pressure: psi 20
